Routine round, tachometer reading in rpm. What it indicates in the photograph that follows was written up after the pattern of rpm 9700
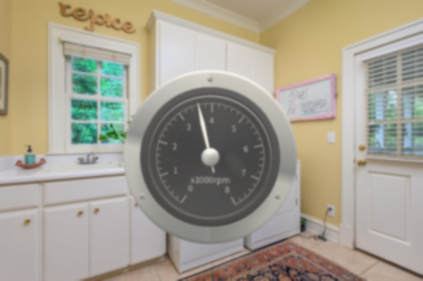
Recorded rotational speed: rpm 3600
